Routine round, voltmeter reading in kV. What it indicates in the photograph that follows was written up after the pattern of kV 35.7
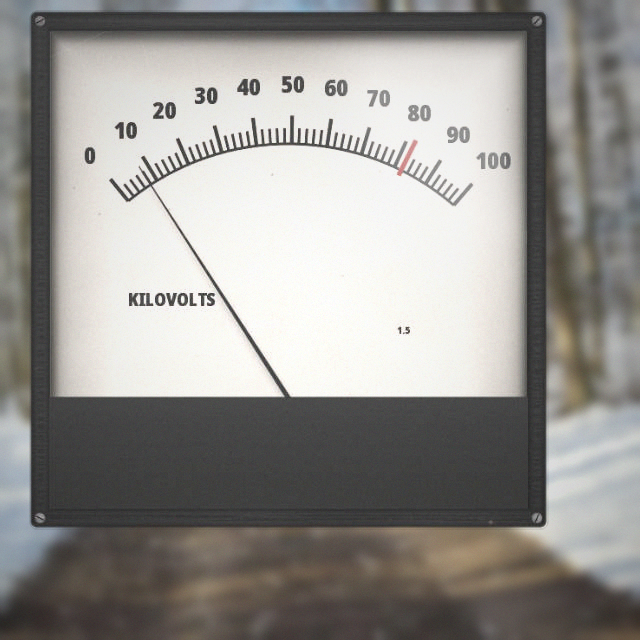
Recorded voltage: kV 8
